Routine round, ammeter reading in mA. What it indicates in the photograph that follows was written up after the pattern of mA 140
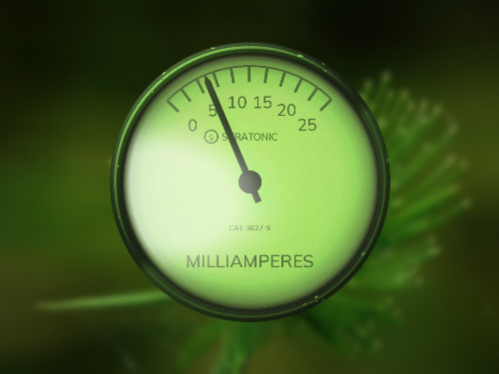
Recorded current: mA 6.25
